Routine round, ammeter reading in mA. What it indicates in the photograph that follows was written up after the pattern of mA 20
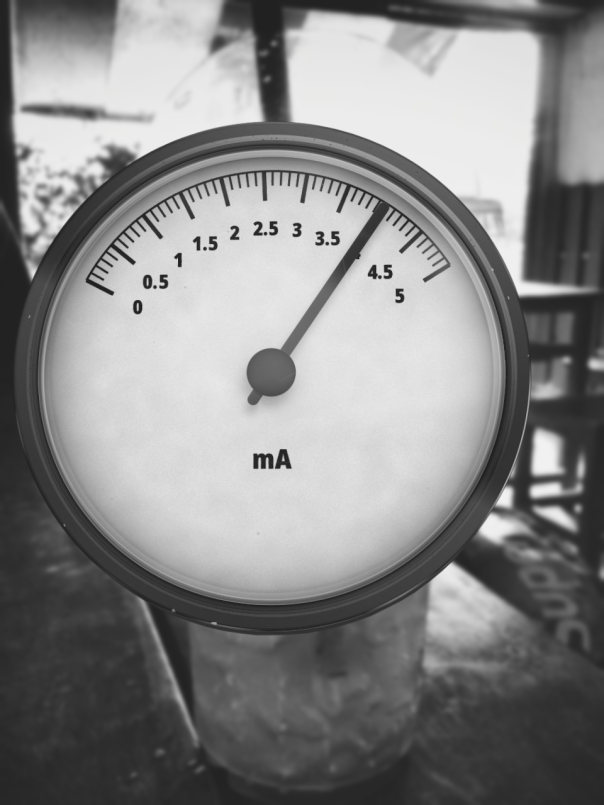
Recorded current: mA 4
